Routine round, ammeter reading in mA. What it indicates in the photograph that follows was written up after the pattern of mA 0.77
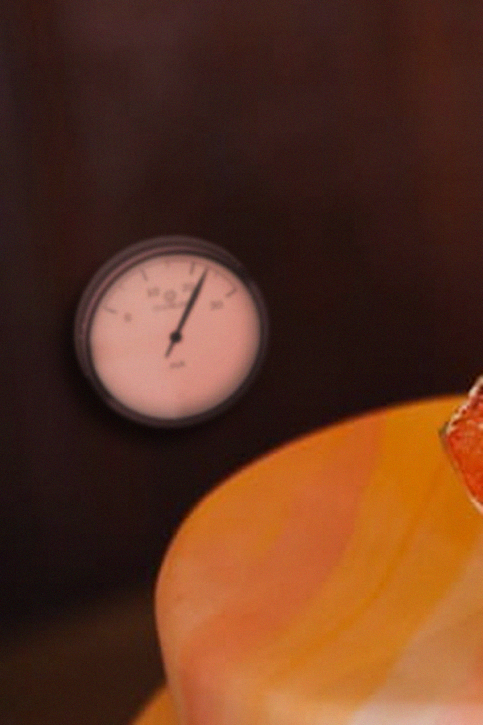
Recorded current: mA 22.5
